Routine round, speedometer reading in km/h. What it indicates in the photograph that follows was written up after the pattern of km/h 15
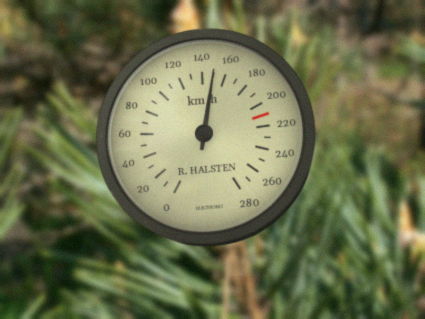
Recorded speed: km/h 150
